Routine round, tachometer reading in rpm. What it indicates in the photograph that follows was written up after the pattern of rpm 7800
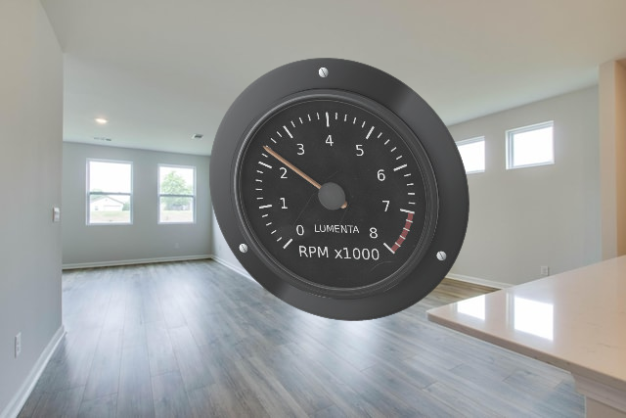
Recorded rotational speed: rpm 2400
